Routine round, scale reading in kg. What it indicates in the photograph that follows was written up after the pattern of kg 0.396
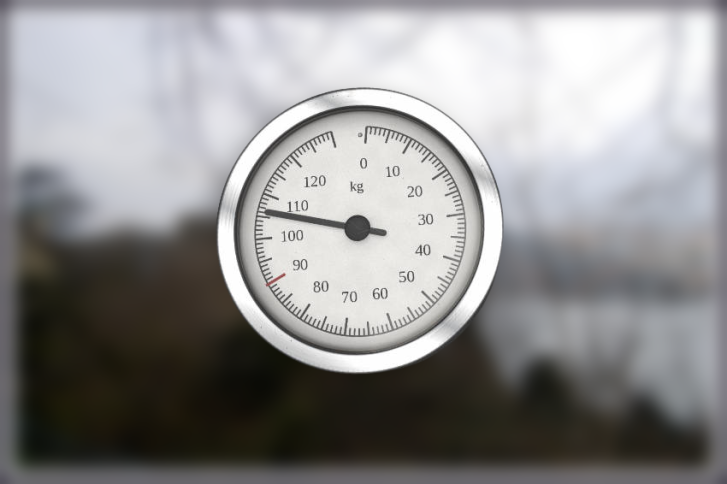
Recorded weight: kg 106
